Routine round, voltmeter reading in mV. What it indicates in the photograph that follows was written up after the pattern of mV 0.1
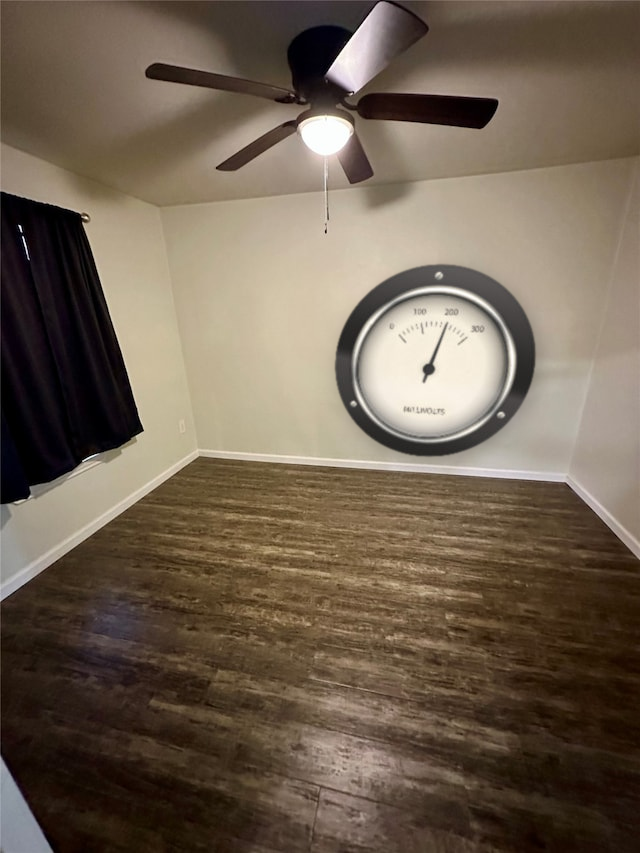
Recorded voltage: mV 200
